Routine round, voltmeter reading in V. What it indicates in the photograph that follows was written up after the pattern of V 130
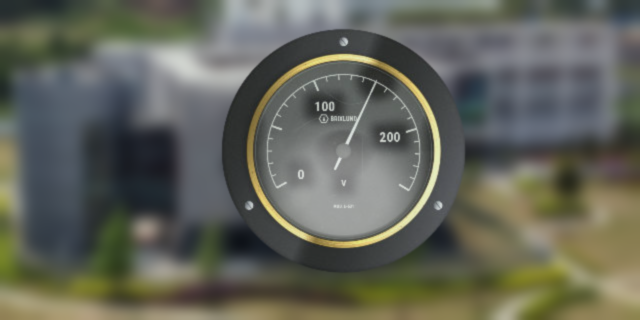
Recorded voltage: V 150
